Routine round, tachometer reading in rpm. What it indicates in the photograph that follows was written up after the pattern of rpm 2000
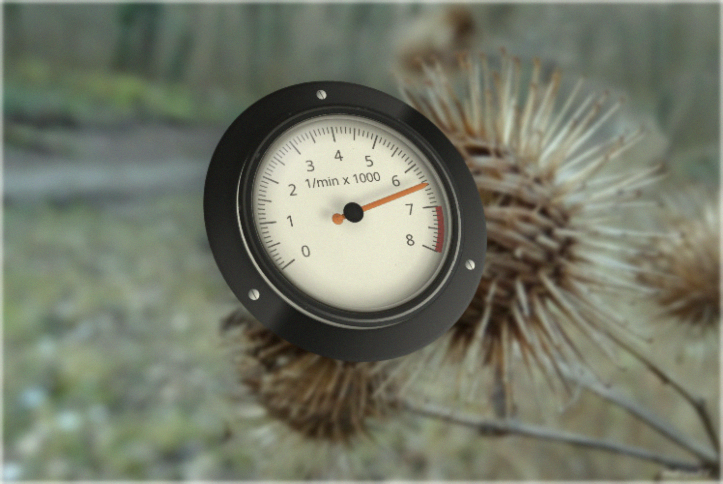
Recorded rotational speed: rpm 6500
